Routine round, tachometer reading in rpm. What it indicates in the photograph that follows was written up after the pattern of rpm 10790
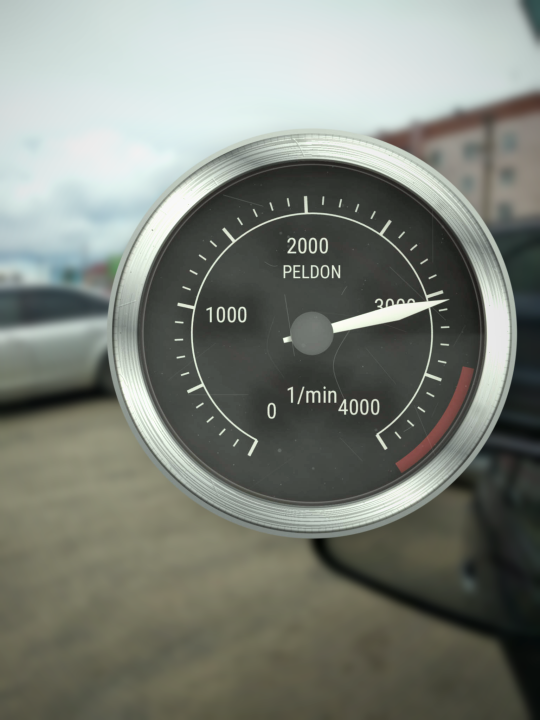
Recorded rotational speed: rpm 3050
